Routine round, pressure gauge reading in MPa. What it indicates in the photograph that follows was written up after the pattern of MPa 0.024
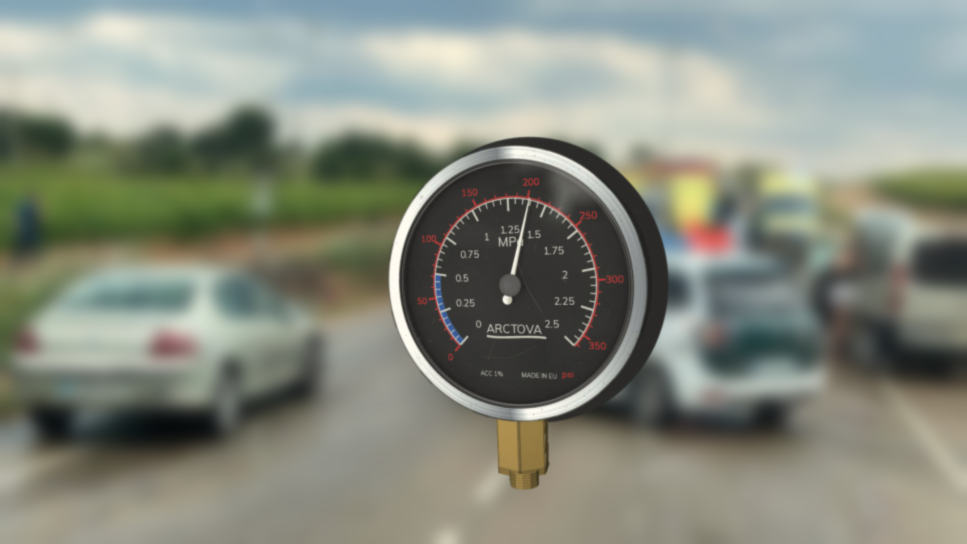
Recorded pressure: MPa 1.4
